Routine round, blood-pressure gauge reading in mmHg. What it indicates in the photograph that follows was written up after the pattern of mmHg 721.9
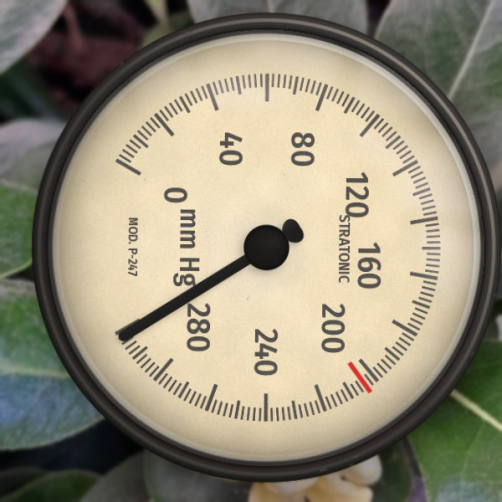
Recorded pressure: mmHg 298
